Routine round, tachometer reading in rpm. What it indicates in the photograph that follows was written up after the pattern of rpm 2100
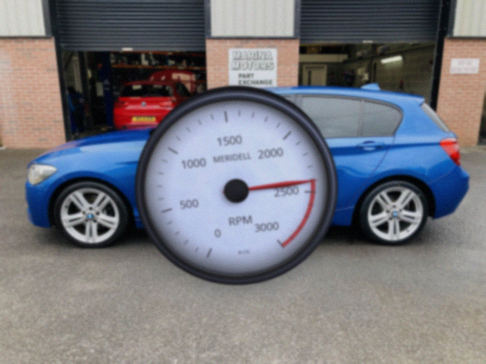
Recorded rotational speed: rpm 2400
